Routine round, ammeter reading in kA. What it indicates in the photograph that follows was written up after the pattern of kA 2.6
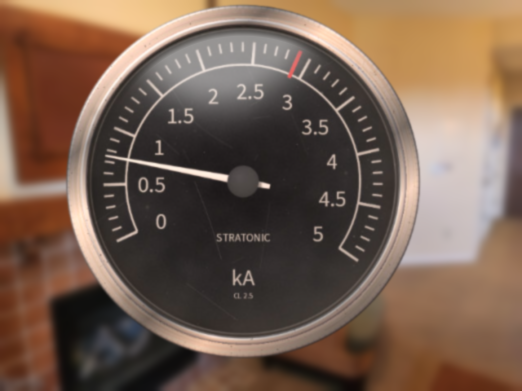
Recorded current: kA 0.75
